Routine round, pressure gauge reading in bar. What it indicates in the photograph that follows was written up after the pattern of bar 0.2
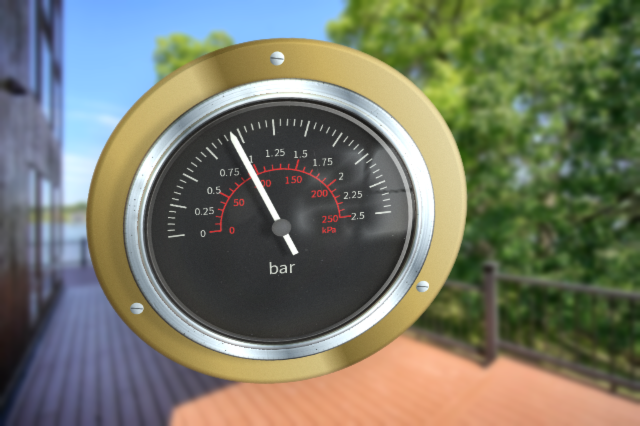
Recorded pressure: bar 0.95
